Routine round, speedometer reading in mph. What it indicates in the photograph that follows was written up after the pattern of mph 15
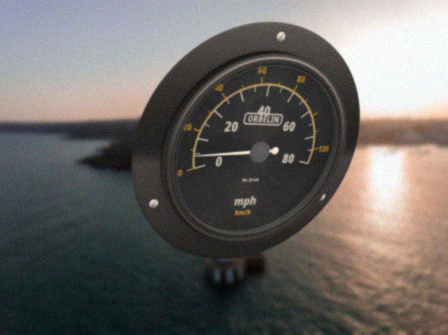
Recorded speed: mph 5
